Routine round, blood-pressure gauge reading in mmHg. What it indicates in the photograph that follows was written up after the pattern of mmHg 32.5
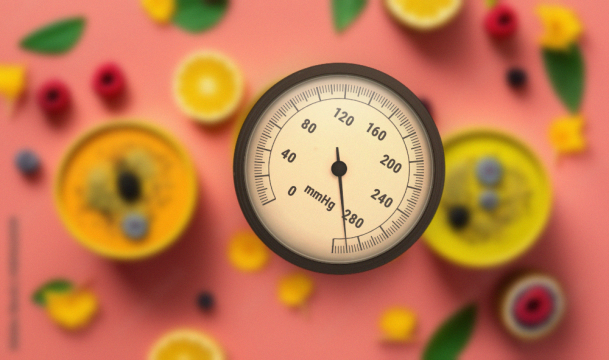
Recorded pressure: mmHg 290
